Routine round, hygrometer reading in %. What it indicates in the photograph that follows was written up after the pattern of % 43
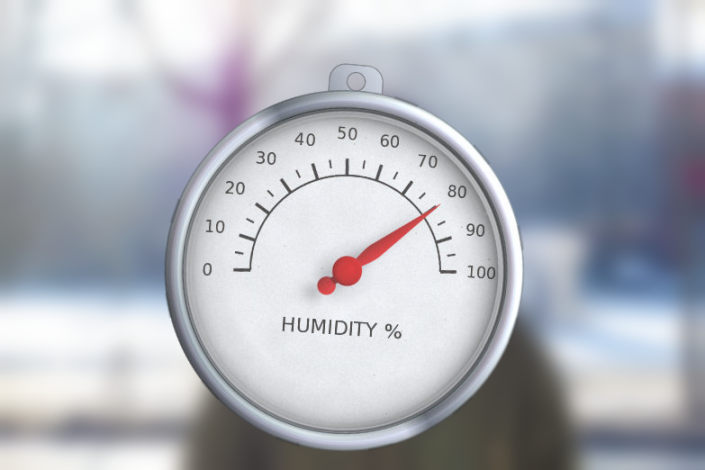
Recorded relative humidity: % 80
